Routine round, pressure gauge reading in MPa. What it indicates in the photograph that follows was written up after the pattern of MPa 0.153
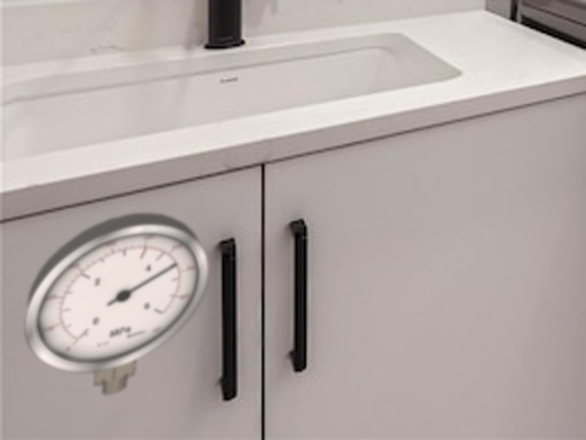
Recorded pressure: MPa 4.5
